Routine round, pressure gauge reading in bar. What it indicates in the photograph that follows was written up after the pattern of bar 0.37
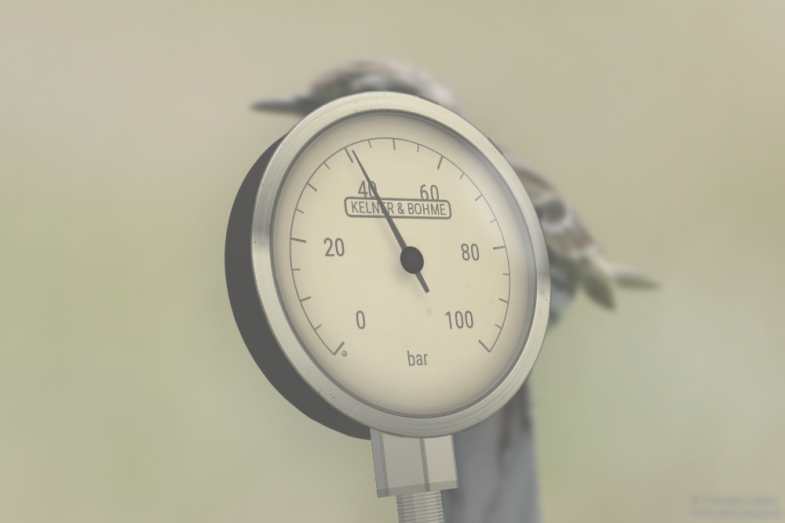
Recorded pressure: bar 40
